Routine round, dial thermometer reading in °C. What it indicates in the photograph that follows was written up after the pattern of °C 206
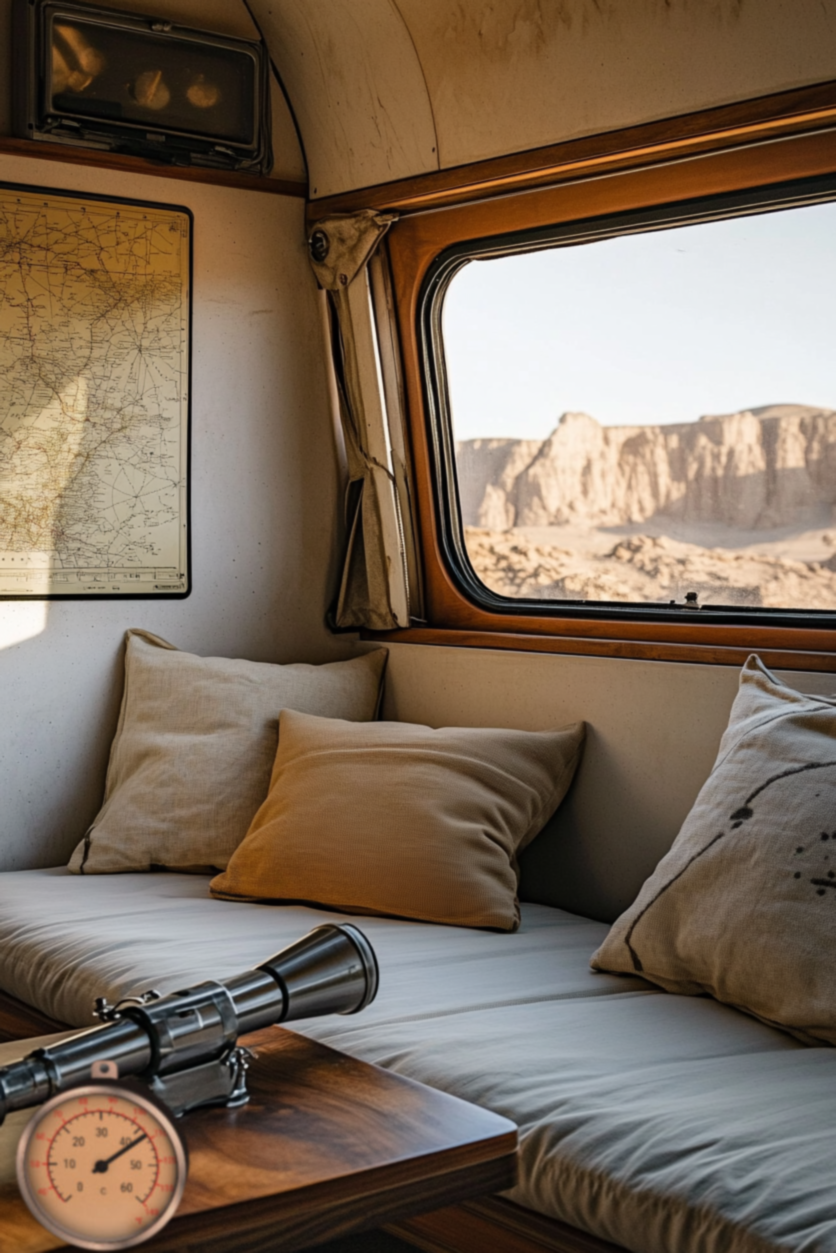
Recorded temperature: °C 42
